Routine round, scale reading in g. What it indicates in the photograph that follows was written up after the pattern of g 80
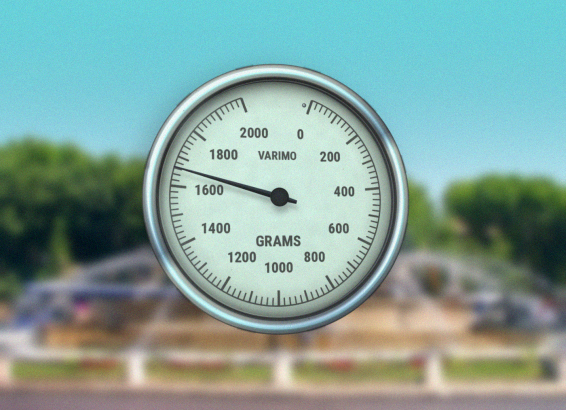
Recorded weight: g 1660
